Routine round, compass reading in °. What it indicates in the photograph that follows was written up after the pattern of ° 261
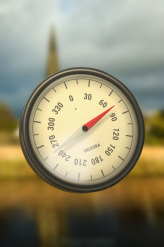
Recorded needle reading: ° 75
